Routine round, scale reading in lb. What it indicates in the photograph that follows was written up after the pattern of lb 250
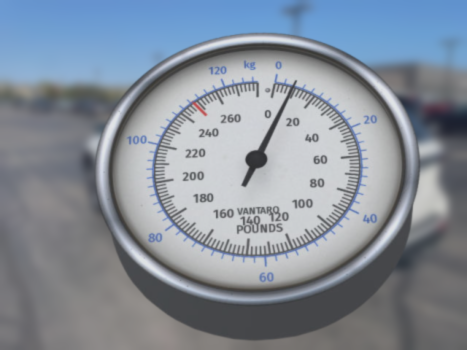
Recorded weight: lb 10
